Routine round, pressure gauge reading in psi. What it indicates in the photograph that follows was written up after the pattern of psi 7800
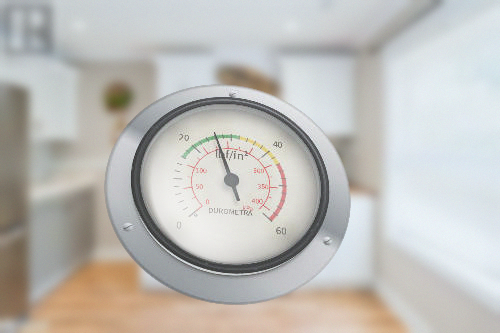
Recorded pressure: psi 26
